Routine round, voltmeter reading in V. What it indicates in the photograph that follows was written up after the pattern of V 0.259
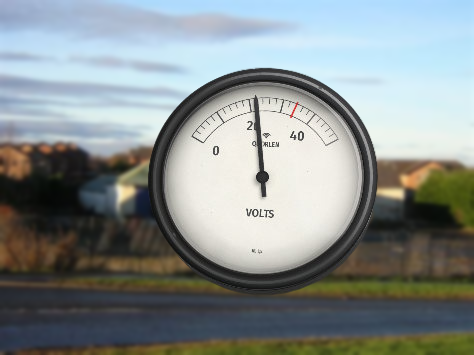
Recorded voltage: V 22
